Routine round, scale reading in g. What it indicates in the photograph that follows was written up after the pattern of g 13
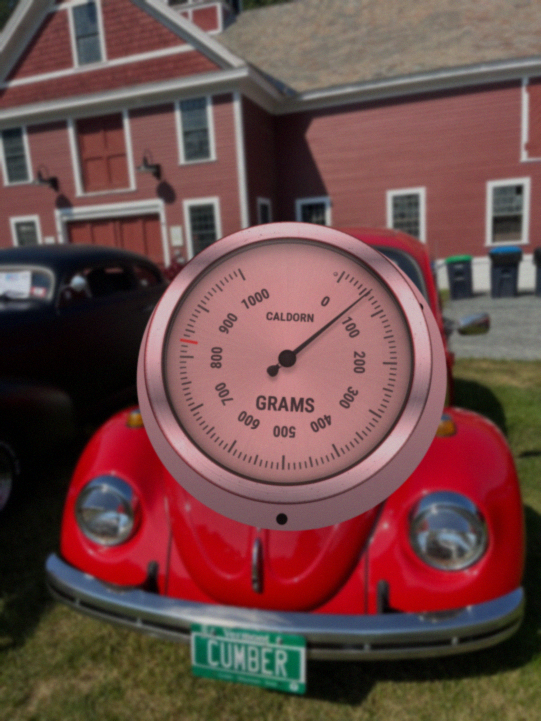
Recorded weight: g 60
